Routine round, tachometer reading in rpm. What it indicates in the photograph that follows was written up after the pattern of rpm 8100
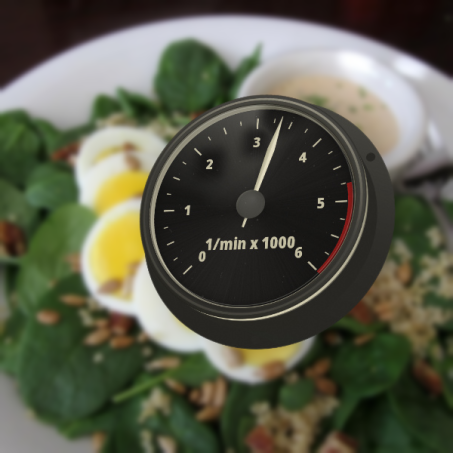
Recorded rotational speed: rpm 3375
